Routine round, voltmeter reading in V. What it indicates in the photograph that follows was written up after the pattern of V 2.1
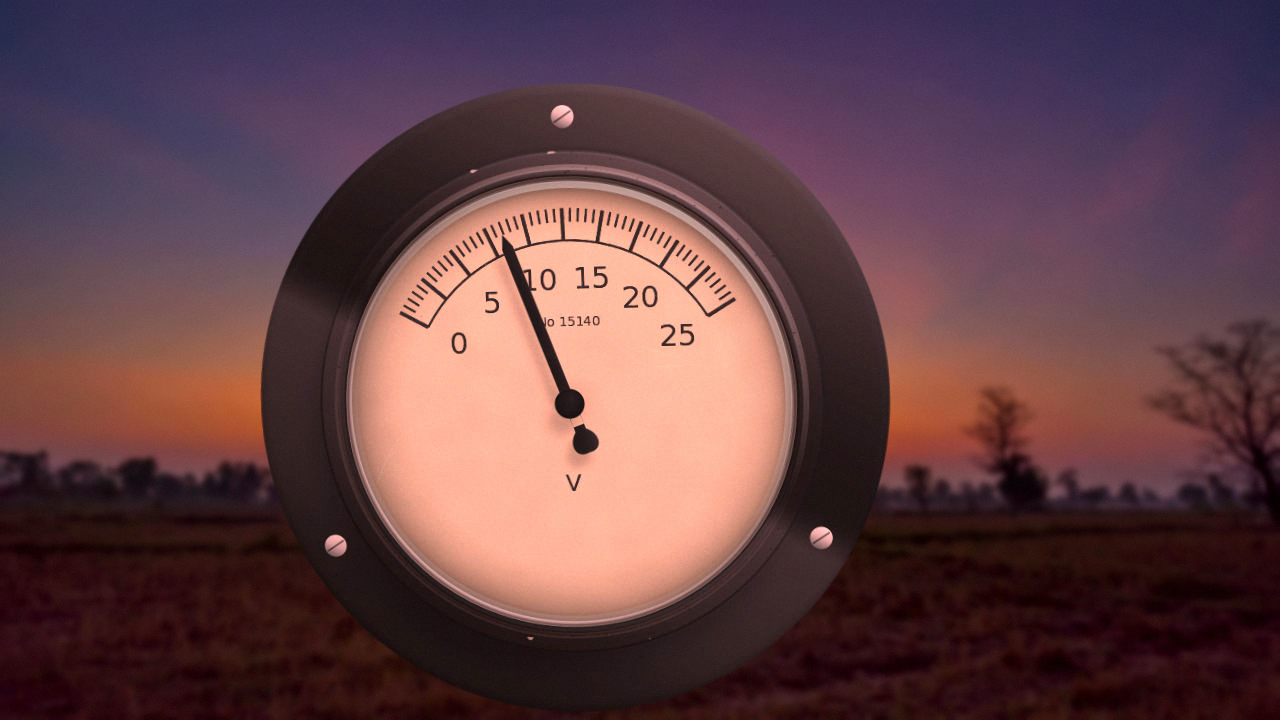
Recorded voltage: V 8.5
